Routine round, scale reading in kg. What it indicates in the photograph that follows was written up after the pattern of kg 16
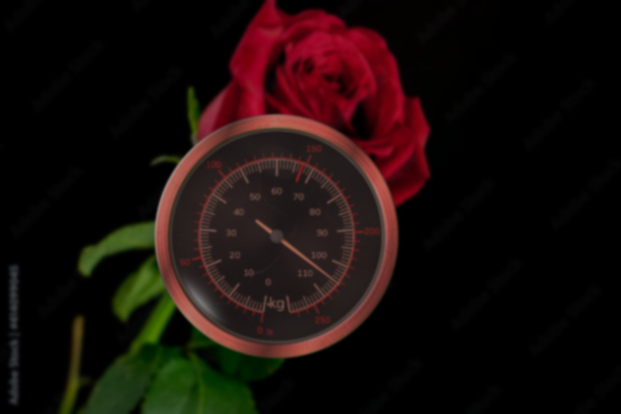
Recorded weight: kg 105
